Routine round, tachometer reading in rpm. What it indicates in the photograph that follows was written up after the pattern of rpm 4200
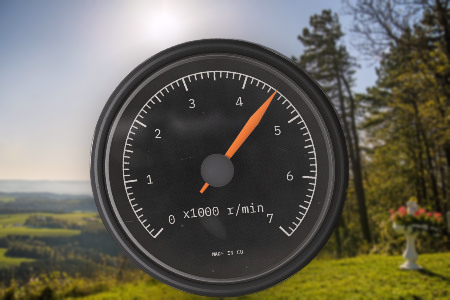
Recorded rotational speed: rpm 4500
